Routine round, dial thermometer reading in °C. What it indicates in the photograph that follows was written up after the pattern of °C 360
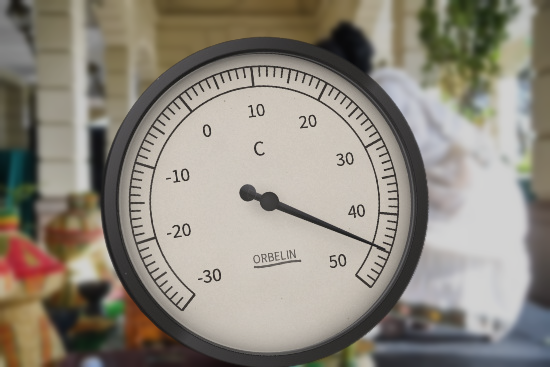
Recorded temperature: °C 45
